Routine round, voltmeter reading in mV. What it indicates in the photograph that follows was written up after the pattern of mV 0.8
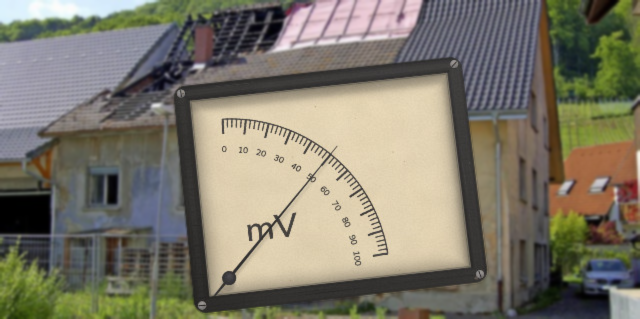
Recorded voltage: mV 50
